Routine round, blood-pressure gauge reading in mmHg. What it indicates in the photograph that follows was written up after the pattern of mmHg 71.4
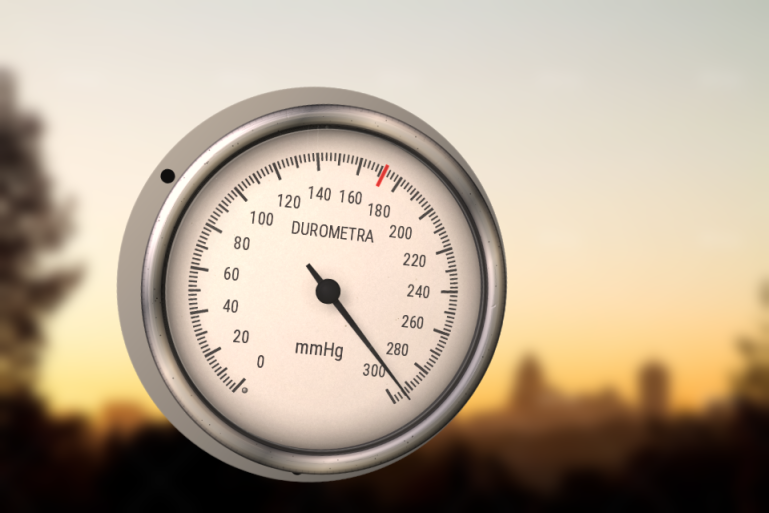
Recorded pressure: mmHg 294
